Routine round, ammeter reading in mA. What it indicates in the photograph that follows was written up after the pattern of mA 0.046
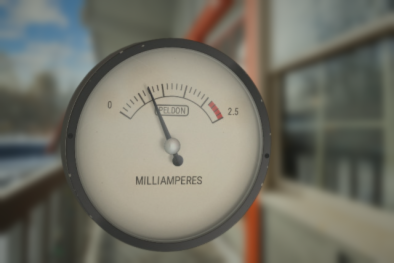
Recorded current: mA 0.7
